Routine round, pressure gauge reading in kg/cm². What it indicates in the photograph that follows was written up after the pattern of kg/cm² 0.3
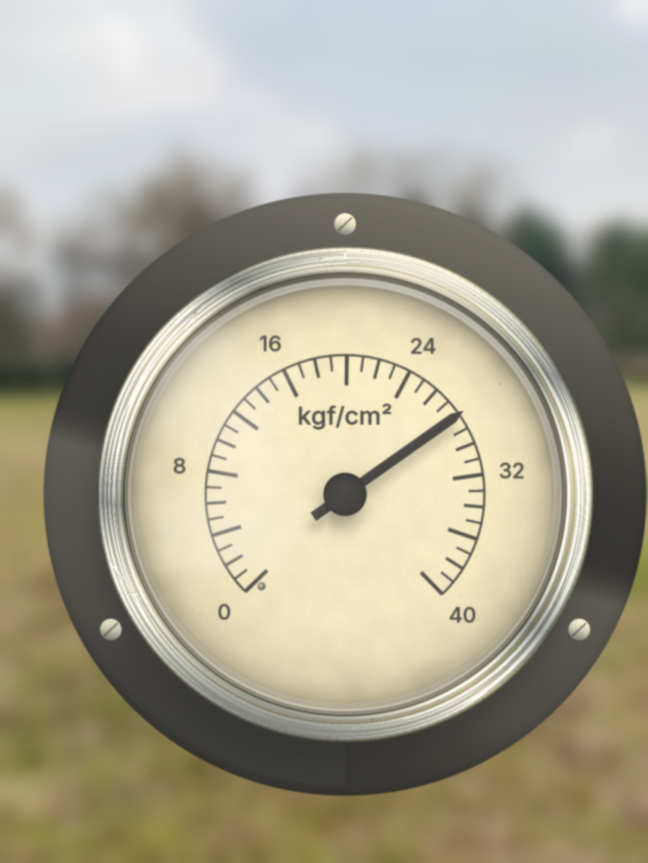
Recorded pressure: kg/cm² 28
